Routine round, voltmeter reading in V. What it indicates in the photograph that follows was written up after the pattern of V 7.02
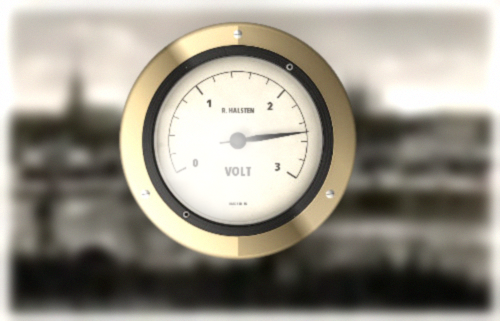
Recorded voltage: V 2.5
